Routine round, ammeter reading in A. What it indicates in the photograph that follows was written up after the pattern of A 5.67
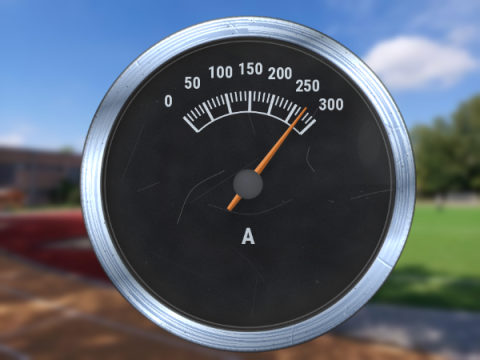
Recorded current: A 270
